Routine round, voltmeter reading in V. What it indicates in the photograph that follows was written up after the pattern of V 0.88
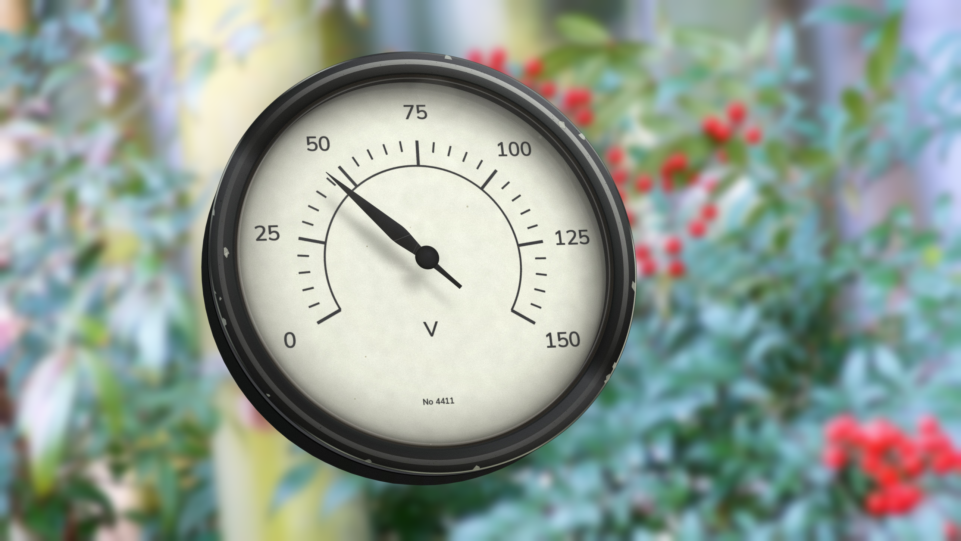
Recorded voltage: V 45
